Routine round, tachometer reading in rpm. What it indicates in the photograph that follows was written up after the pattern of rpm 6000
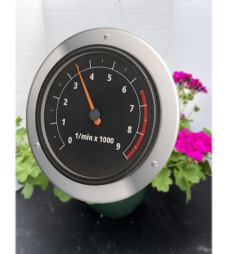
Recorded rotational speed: rpm 3500
